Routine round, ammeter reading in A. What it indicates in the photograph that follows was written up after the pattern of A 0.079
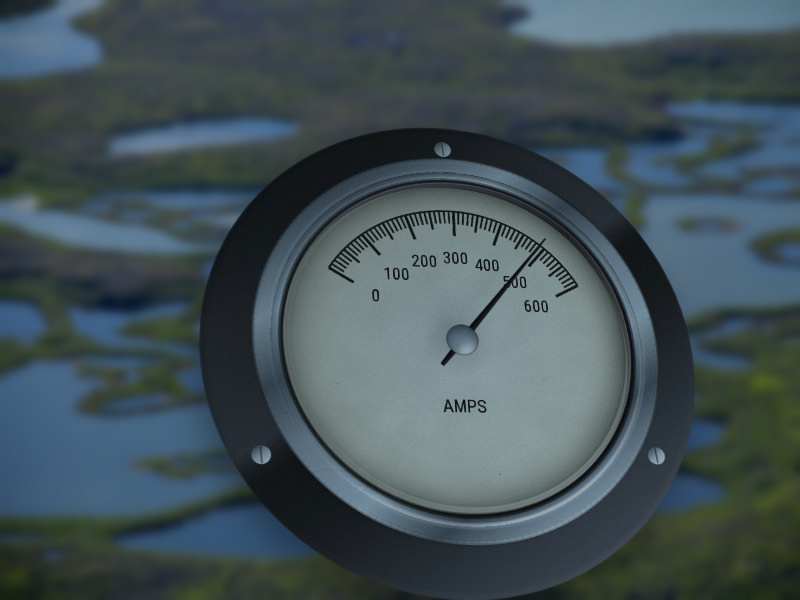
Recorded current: A 490
